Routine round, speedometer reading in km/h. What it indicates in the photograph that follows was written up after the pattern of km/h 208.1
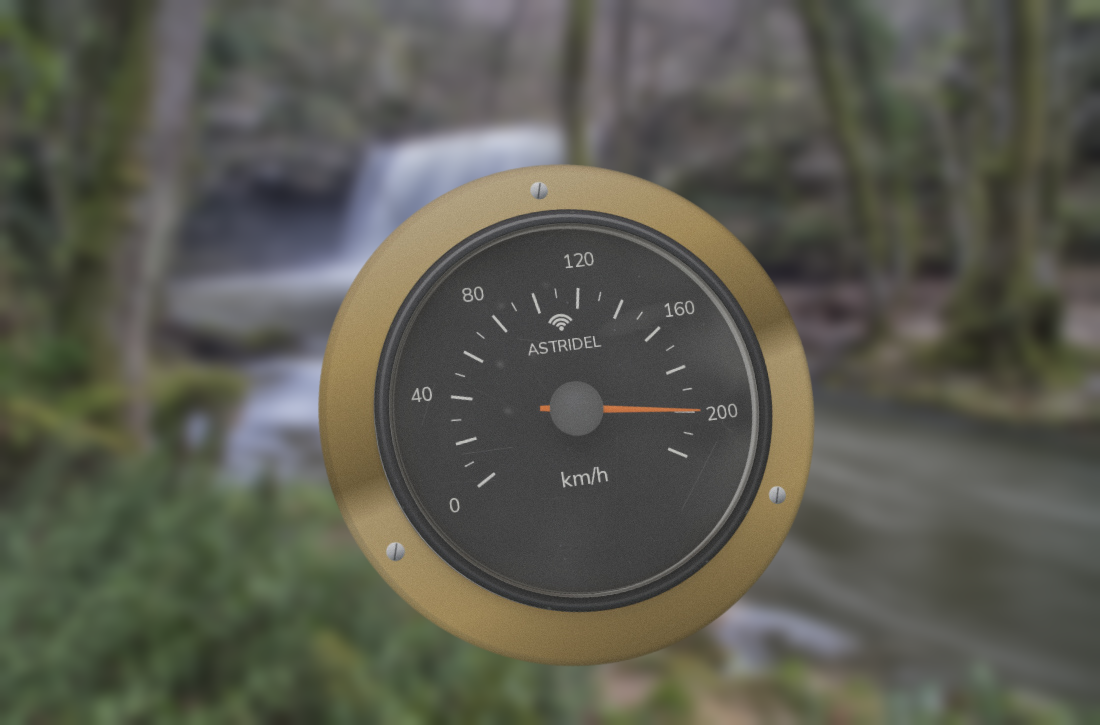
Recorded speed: km/h 200
